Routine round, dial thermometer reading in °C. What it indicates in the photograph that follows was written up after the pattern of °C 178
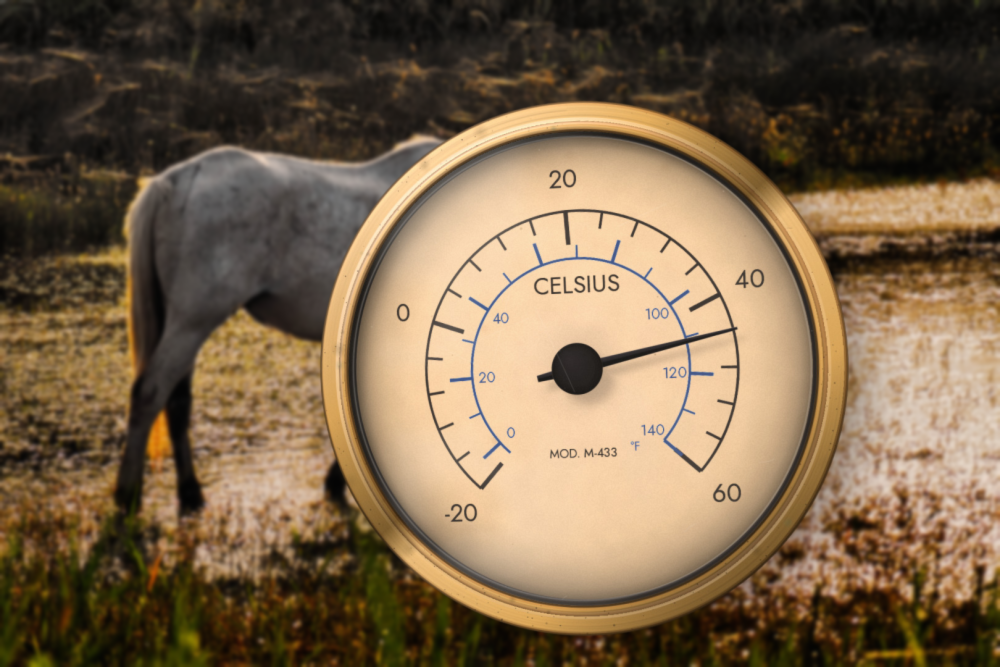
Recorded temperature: °C 44
